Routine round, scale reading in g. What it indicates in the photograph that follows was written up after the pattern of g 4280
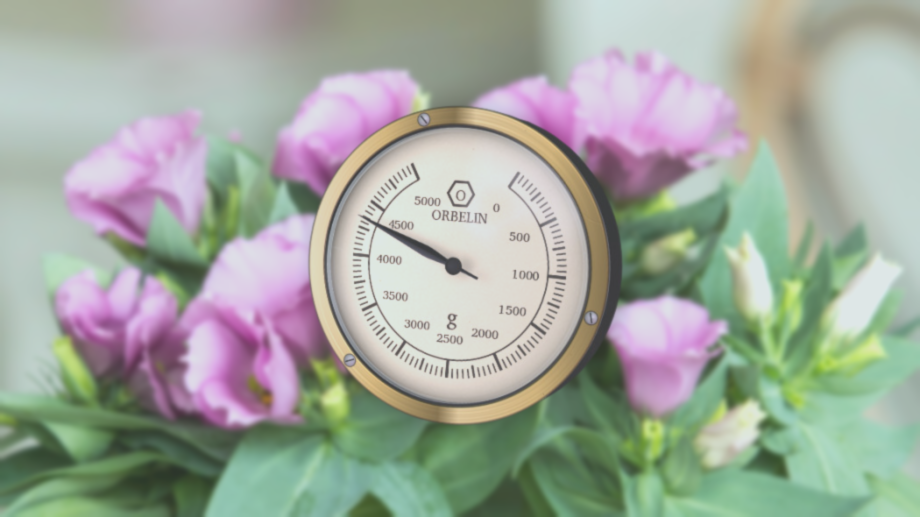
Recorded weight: g 4350
